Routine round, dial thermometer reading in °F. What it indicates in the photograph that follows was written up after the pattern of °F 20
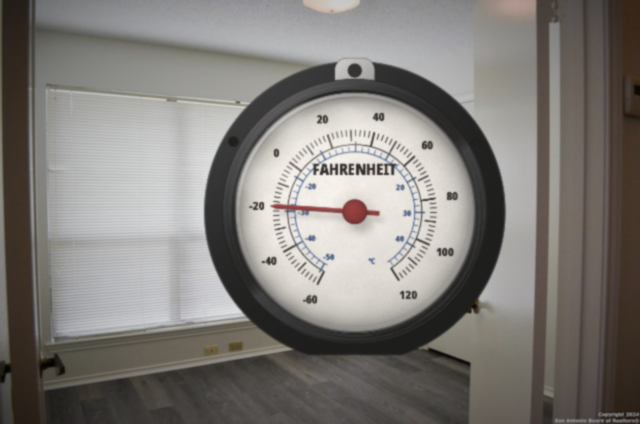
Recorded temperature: °F -20
